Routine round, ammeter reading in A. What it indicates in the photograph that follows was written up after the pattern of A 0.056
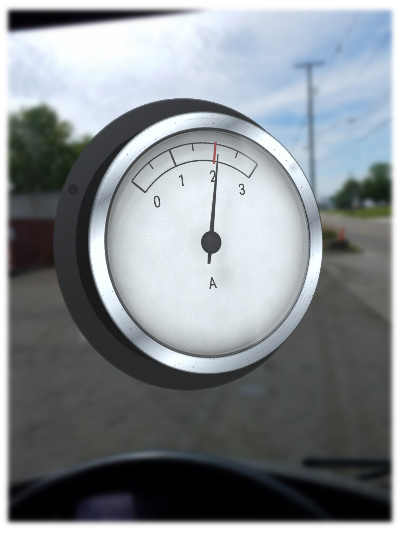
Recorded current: A 2
